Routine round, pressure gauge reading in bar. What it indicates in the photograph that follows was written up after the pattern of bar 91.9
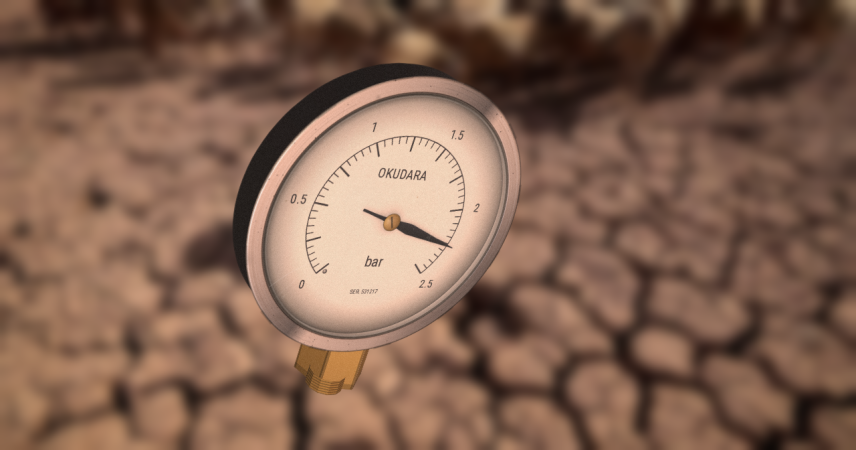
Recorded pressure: bar 2.25
